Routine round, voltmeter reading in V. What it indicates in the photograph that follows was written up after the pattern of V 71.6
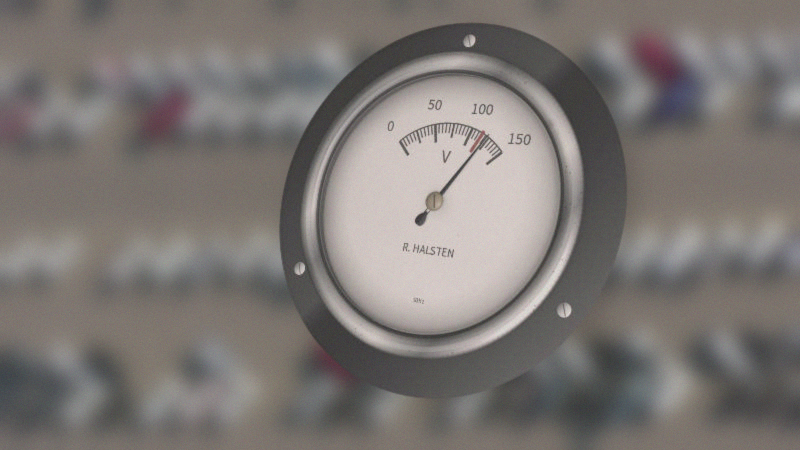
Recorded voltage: V 125
